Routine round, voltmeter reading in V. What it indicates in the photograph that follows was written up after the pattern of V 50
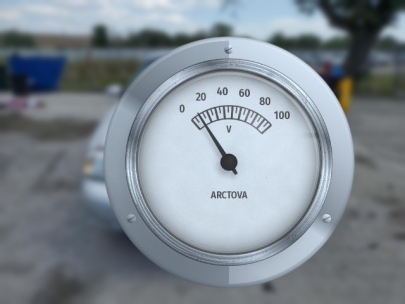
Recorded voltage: V 10
